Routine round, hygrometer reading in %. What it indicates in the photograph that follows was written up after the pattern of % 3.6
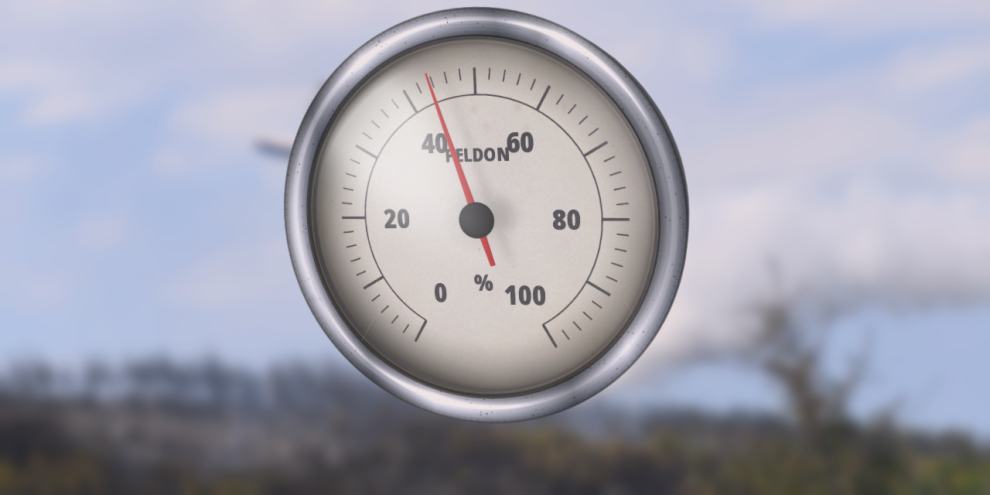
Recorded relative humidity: % 44
